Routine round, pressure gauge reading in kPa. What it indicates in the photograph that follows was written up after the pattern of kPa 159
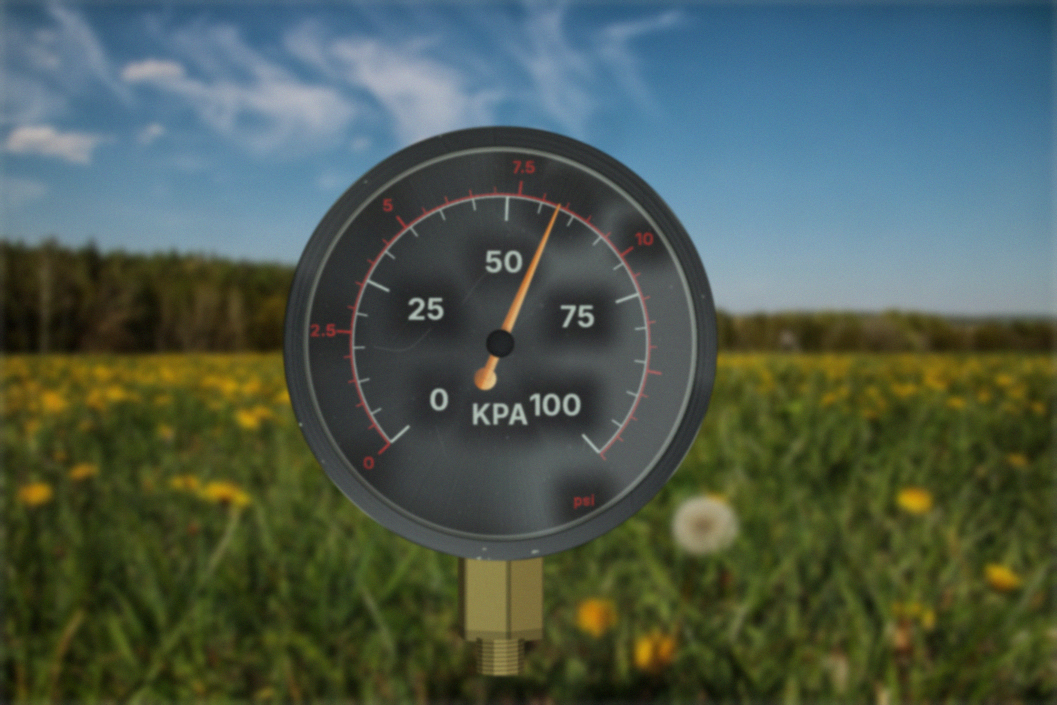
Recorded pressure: kPa 57.5
